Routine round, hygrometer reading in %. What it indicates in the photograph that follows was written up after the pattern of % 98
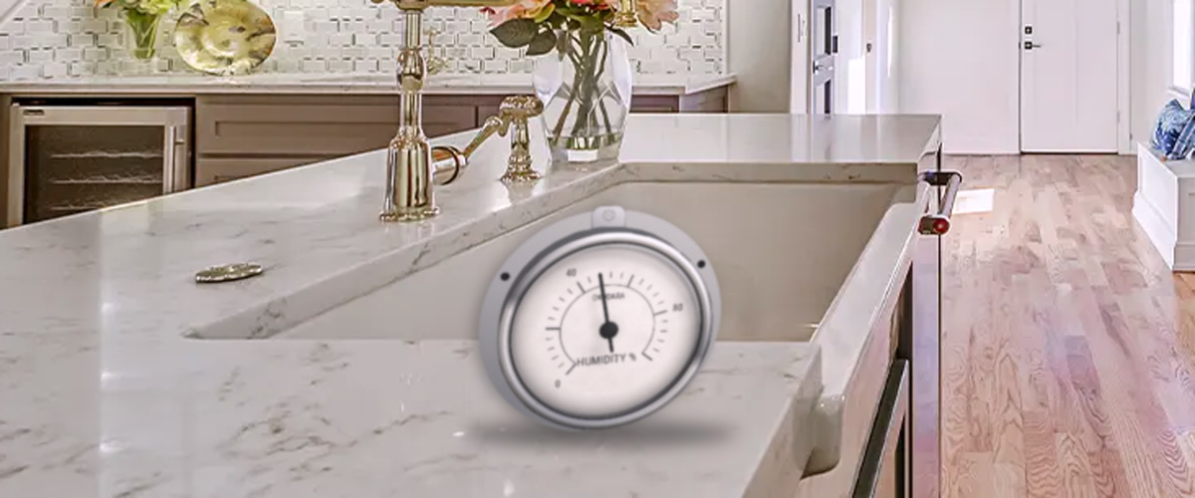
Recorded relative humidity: % 48
